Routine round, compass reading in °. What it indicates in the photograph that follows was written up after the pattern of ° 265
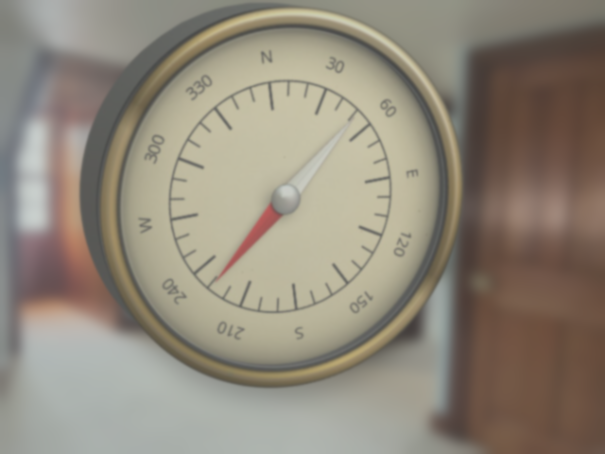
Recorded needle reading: ° 230
